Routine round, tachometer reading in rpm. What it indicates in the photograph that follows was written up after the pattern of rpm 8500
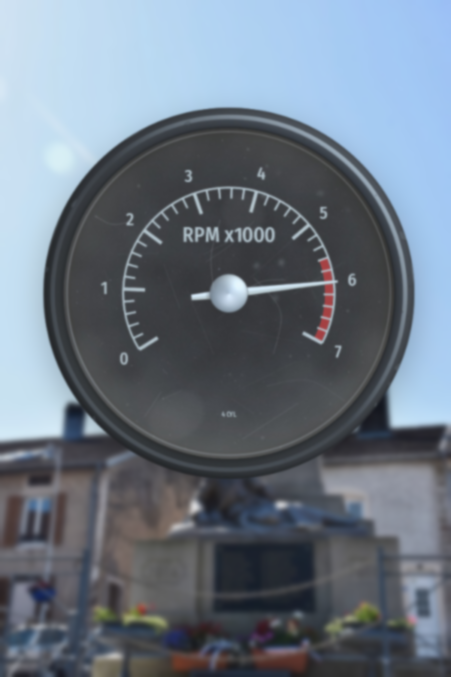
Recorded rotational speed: rpm 6000
